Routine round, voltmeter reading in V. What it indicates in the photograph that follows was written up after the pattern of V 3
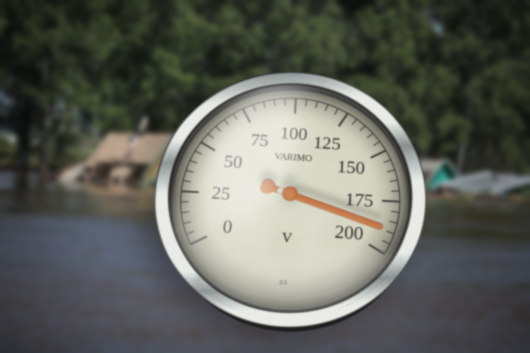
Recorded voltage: V 190
